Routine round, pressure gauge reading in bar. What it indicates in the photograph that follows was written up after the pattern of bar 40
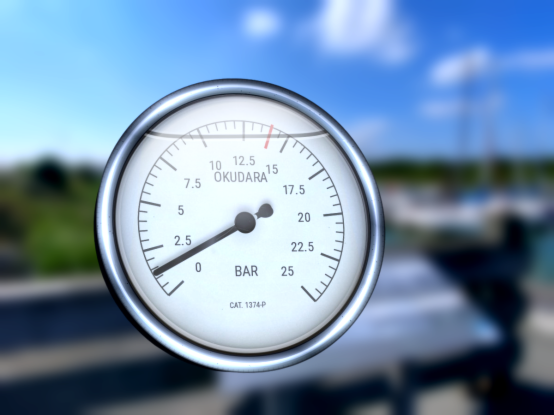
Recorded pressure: bar 1.25
